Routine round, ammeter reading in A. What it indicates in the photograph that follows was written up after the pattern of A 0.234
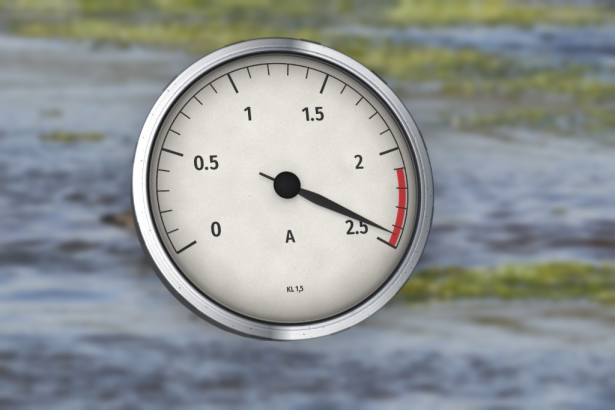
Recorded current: A 2.45
